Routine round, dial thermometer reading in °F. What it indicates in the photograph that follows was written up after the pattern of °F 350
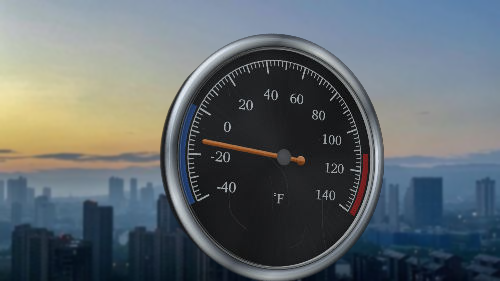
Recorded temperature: °F -14
